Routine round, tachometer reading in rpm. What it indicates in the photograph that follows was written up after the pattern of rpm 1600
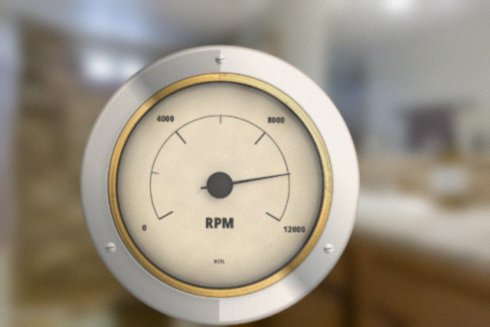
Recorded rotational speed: rpm 10000
